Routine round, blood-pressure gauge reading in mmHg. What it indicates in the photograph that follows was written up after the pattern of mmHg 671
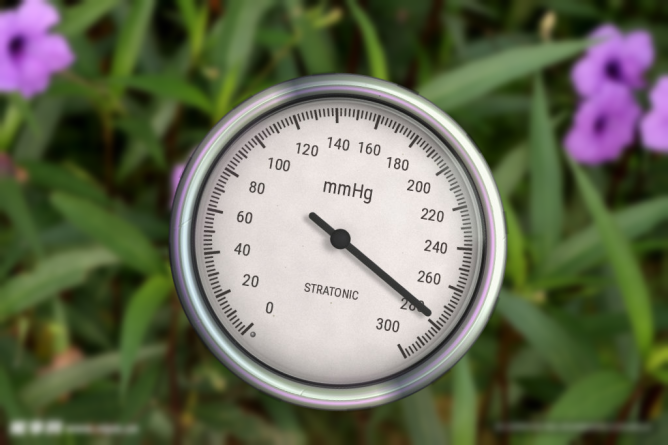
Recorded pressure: mmHg 278
